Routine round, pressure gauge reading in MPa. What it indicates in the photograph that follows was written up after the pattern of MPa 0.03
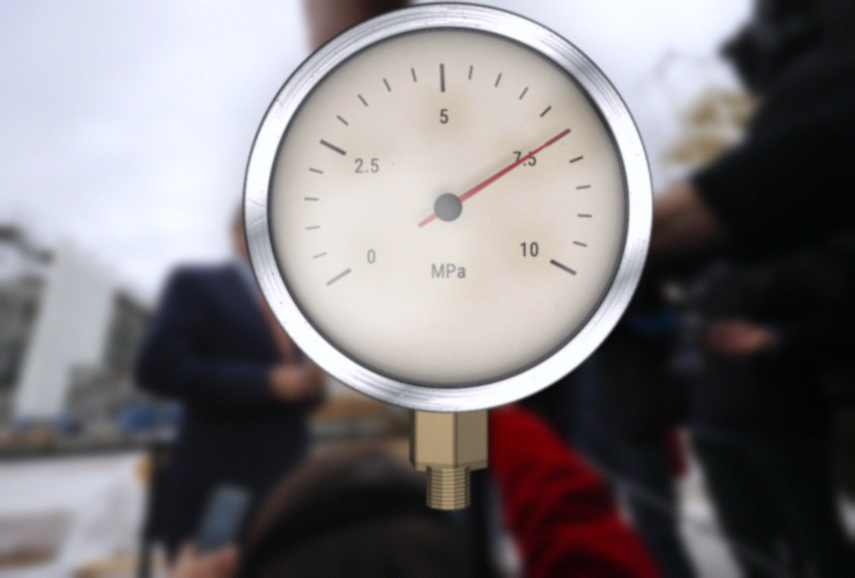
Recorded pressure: MPa 7.5
